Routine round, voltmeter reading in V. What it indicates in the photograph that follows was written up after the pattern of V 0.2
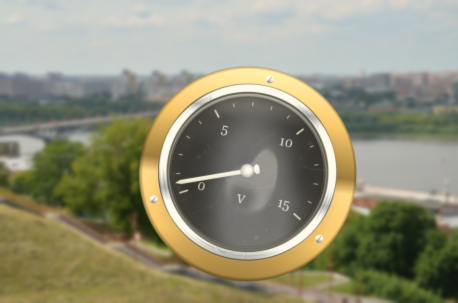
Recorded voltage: V 0.5
